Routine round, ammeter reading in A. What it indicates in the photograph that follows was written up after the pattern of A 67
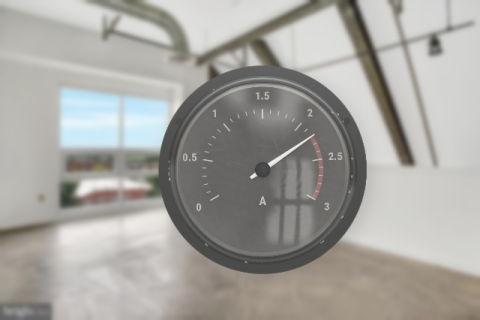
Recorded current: A 2.2
